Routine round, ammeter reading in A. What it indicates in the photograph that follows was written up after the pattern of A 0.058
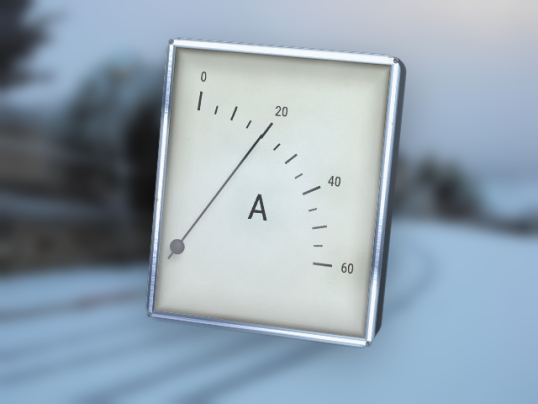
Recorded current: A 20
